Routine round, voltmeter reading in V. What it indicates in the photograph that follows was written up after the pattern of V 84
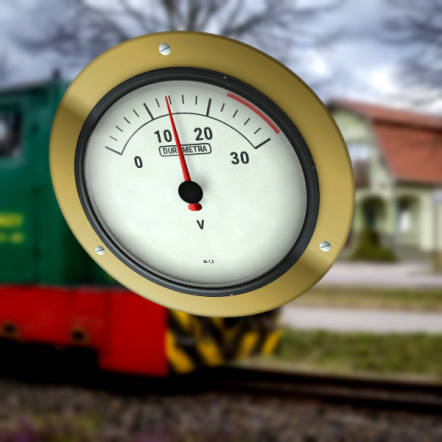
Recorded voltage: V 14
